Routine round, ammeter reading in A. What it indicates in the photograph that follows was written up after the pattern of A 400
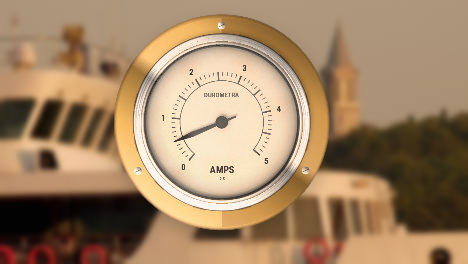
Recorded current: A 0.5
